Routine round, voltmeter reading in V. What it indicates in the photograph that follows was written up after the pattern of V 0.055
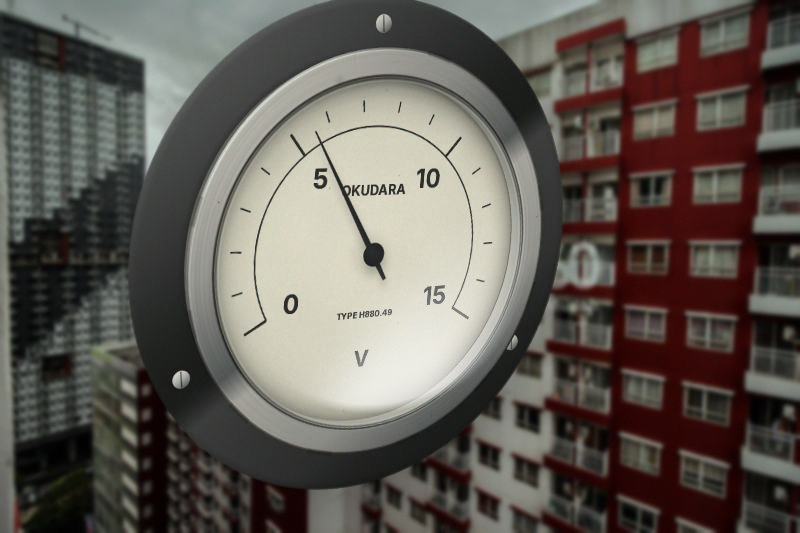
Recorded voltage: V 5.5
